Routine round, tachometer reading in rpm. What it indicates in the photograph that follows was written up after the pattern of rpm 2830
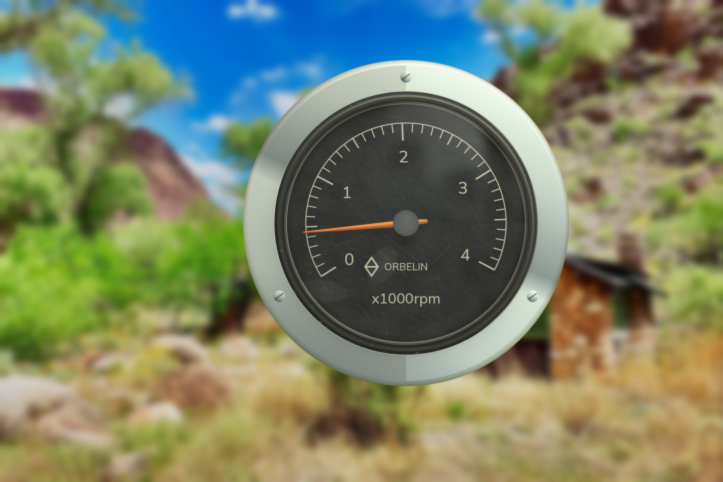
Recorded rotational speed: rpm 450
